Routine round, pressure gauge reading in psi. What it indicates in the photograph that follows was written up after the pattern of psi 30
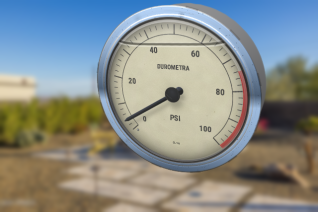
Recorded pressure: psi 4
